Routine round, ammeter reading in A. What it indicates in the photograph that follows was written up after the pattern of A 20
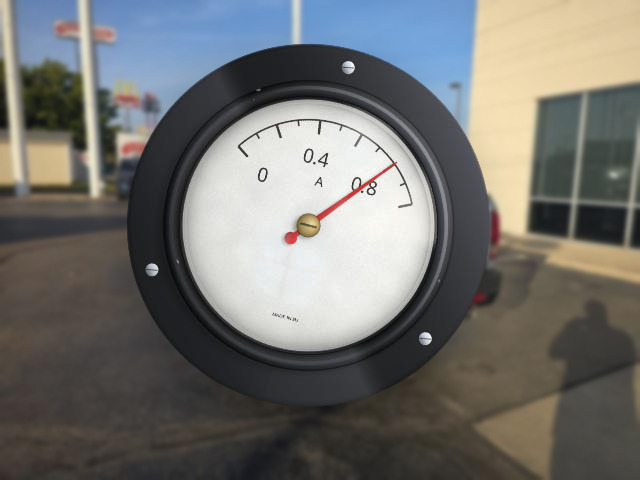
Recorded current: A 0.8
